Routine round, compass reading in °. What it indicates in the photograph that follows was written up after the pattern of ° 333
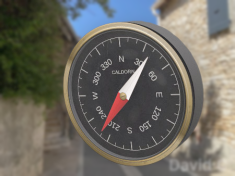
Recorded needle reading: ° 220
